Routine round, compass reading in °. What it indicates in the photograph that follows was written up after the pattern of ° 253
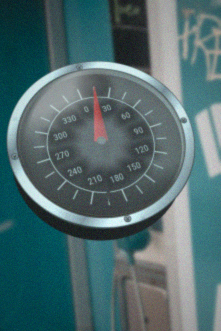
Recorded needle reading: ° 15
